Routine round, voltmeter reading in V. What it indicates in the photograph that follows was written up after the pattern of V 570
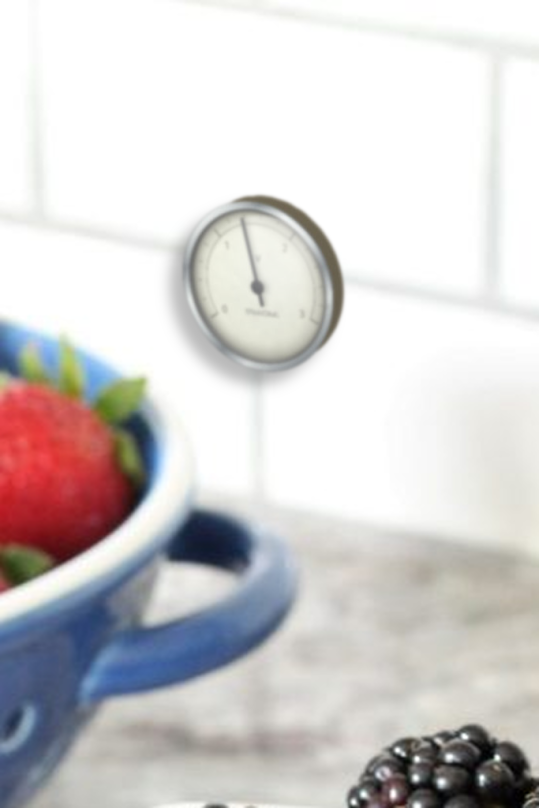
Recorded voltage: V 1.4
